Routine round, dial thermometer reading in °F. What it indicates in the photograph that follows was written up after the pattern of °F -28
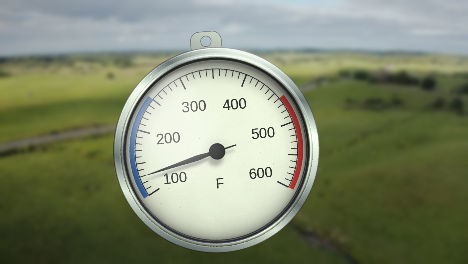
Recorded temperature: °F 130
